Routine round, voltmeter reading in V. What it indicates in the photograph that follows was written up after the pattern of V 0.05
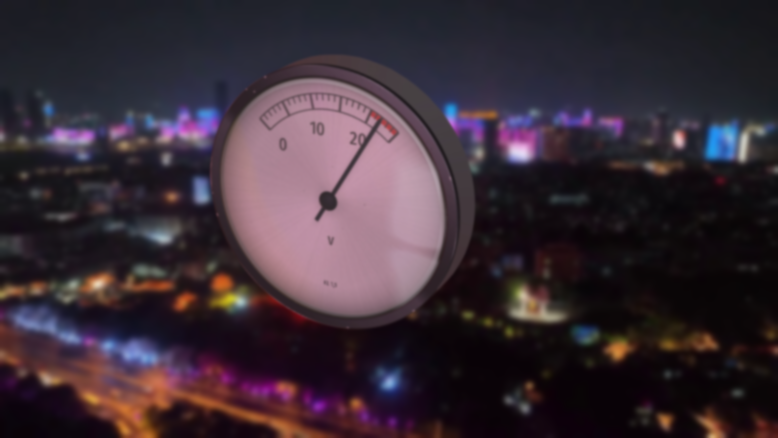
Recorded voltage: V 22
